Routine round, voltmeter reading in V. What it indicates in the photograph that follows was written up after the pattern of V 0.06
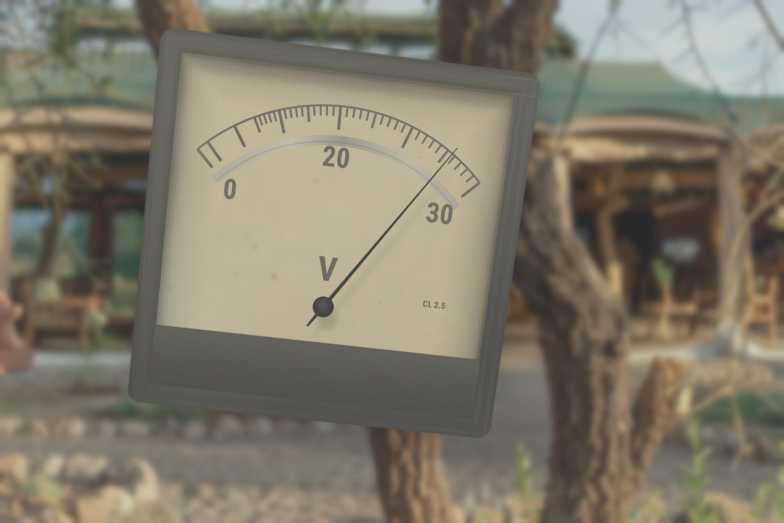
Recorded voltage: V 27.75
